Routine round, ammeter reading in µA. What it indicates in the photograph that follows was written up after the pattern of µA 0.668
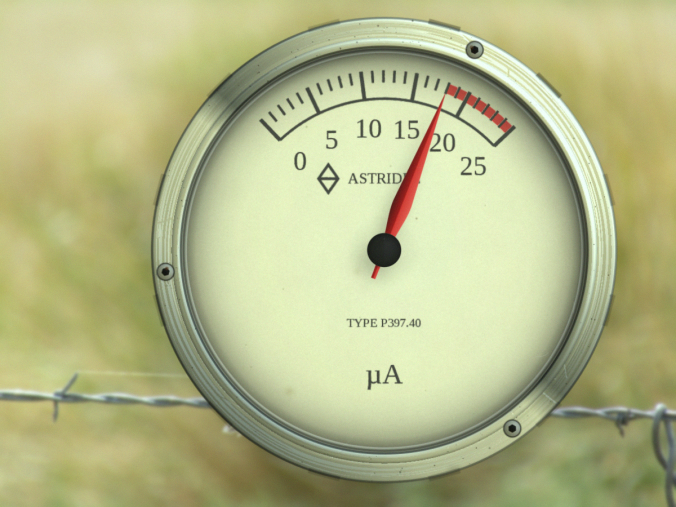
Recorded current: µA 18
